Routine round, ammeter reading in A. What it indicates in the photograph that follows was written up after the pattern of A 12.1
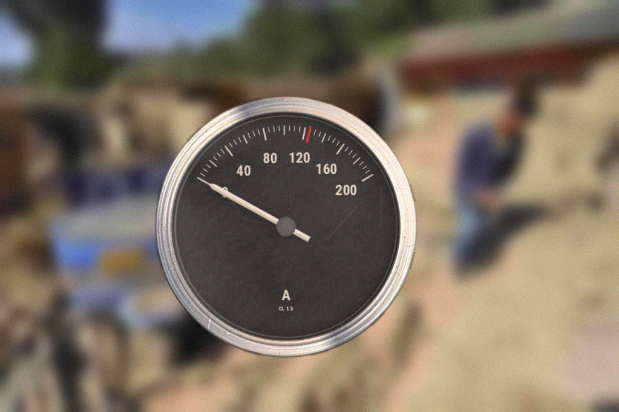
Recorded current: A 0
